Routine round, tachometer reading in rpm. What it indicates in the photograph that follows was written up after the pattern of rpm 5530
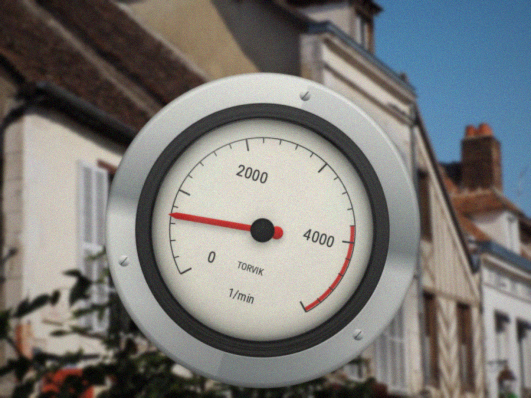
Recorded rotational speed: rpm 700
